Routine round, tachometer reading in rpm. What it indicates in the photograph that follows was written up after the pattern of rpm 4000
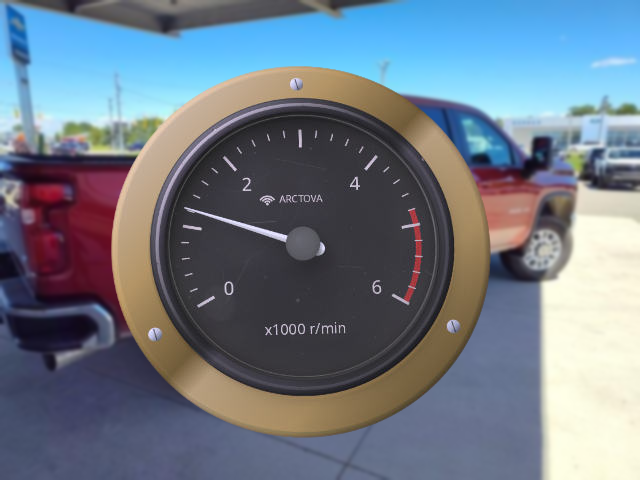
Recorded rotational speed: rpm 1200
